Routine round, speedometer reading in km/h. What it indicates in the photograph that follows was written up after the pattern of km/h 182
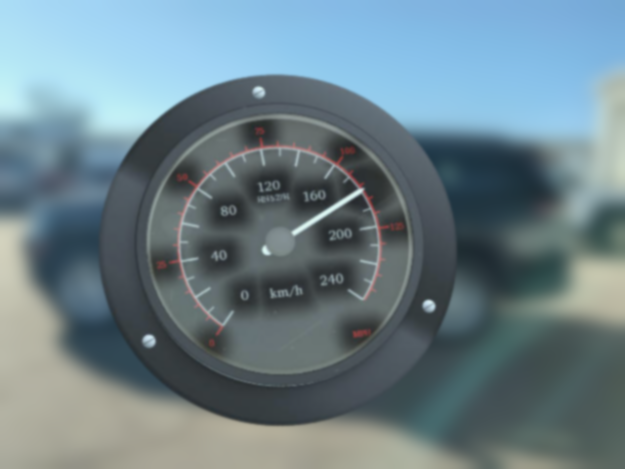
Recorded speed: km/h 180
